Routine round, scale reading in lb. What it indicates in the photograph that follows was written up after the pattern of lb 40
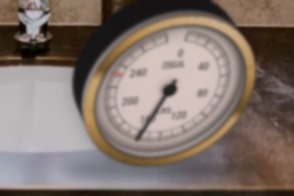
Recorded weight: lb 160
